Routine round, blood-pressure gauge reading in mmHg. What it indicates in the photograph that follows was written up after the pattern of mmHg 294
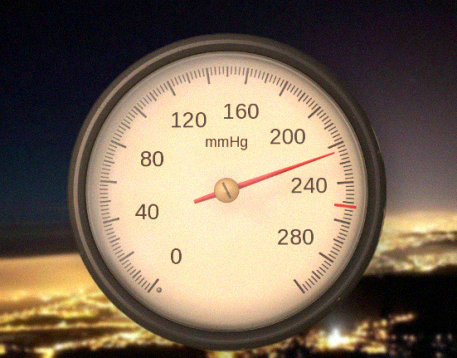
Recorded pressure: mmHg 224
